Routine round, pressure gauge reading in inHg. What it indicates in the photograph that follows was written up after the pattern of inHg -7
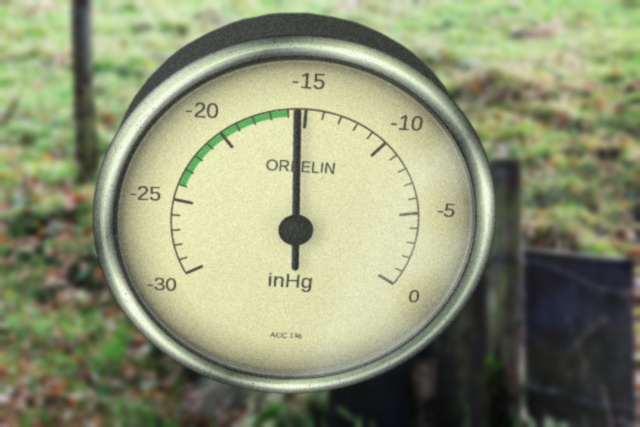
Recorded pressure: inHg -15.5
